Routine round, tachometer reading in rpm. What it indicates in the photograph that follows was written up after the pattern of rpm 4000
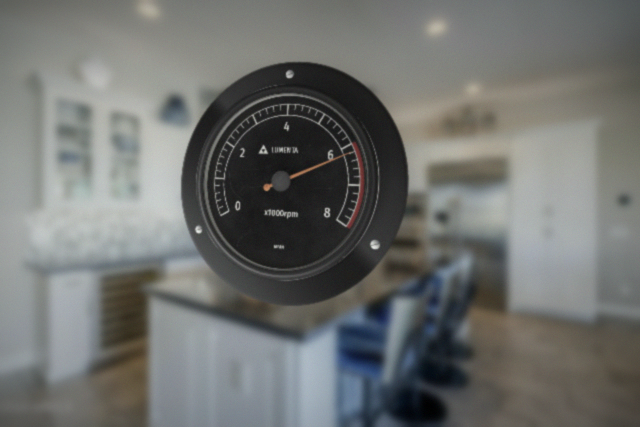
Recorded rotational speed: rpm 6200
